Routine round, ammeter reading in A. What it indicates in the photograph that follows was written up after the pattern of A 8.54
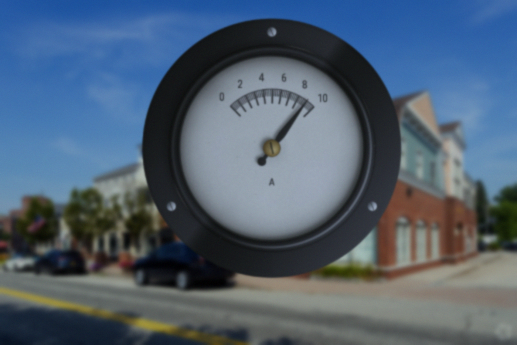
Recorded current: A 9
